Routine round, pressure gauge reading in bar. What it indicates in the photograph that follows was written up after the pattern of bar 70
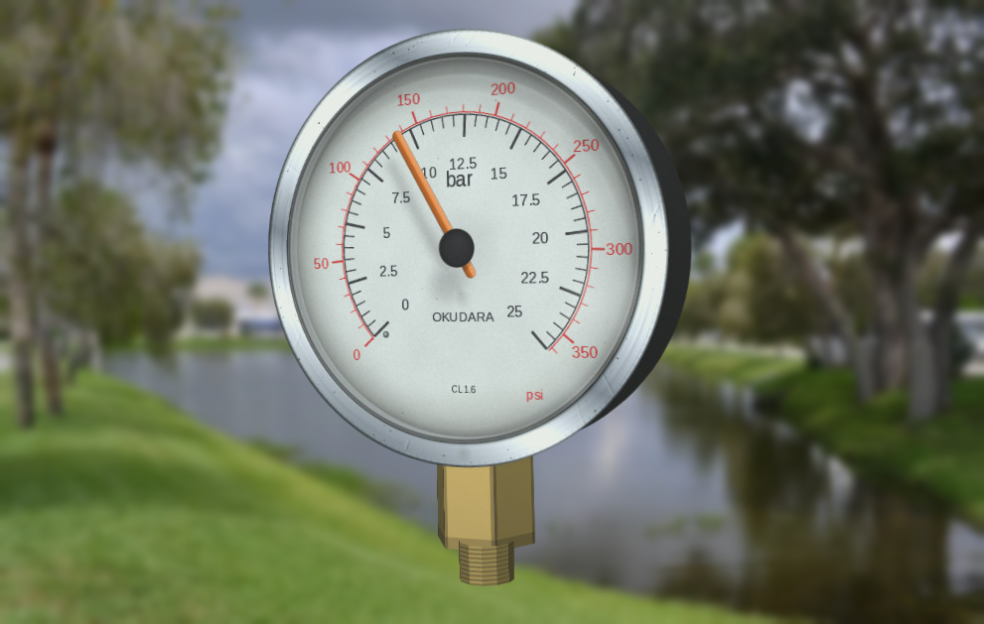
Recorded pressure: bar 9.5
